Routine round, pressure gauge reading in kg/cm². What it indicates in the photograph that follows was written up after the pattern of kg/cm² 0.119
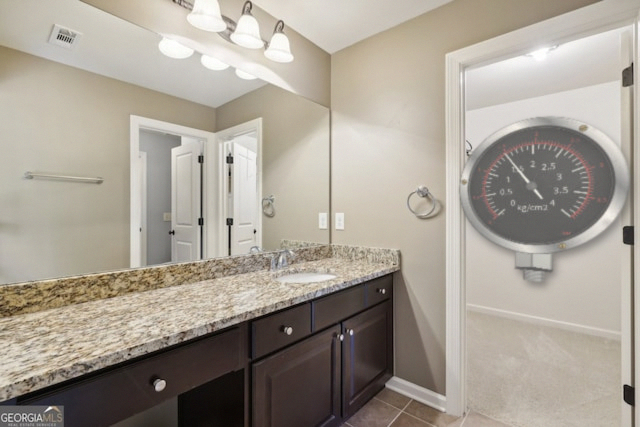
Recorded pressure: kg/cm² 1.5
